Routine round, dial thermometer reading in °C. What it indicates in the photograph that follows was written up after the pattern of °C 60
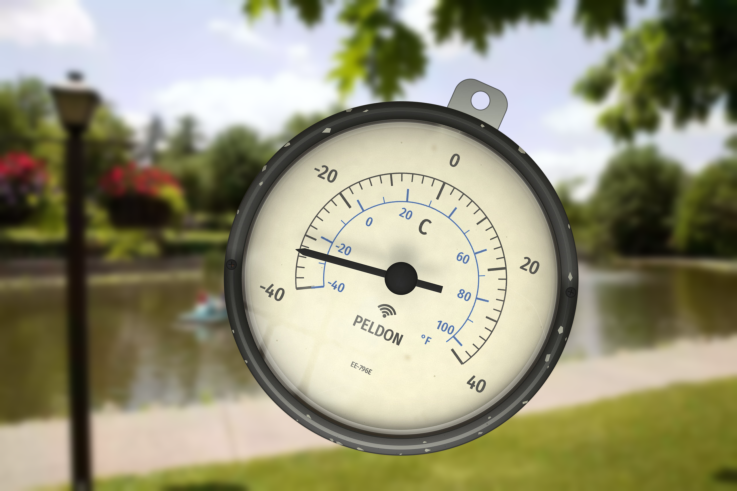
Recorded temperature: °C -33
